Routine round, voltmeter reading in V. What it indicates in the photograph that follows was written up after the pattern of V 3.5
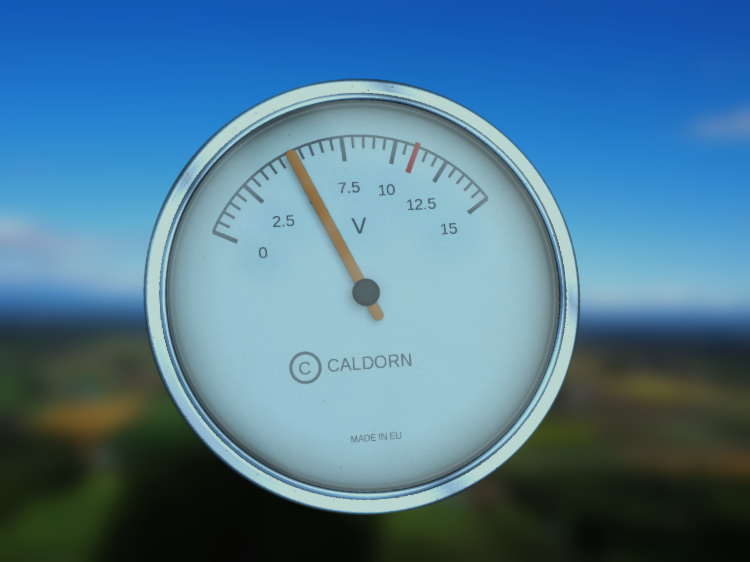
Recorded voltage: V 5
